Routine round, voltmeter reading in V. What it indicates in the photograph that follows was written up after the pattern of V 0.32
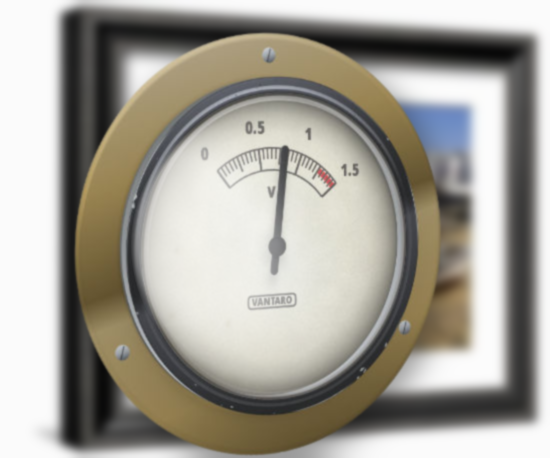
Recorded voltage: V 0.75
